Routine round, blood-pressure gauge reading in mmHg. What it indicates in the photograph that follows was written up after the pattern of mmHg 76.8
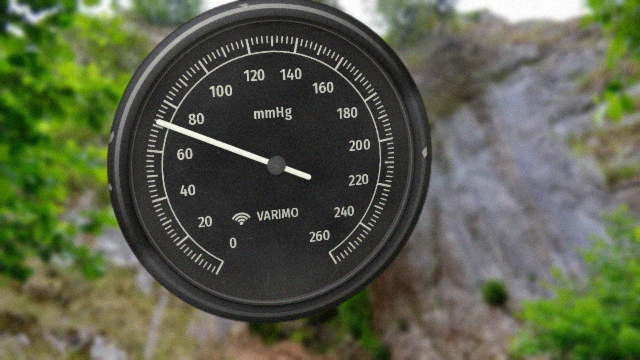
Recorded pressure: mmHg 72
